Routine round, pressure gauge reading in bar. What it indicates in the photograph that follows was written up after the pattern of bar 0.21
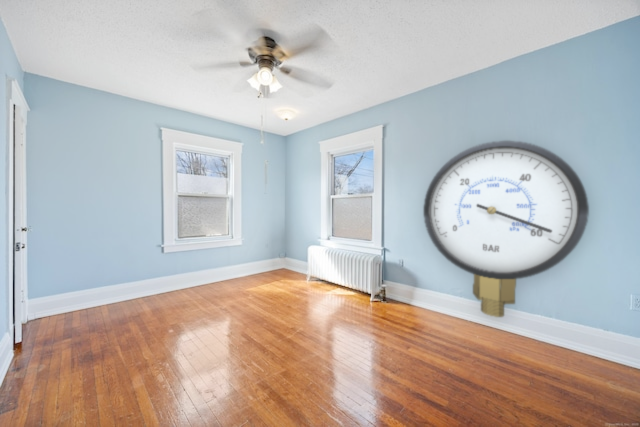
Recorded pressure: bar 58
